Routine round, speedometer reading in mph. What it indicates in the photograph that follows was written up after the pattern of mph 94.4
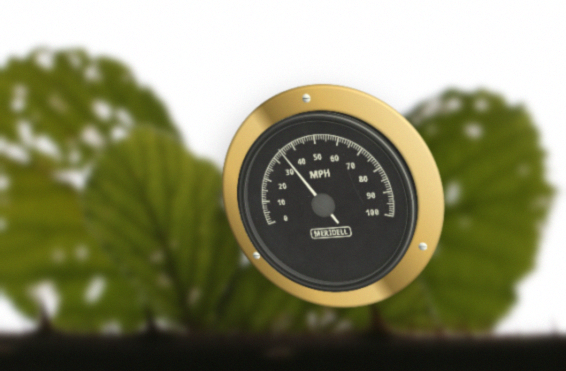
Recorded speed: mph 35
